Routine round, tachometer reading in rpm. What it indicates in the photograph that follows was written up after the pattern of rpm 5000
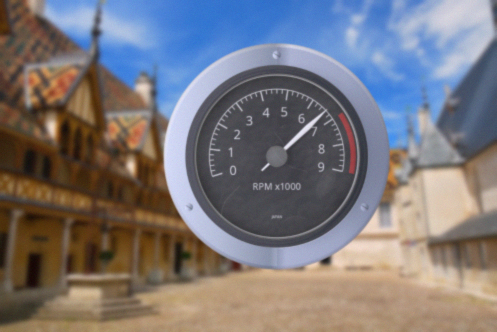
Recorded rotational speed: rpm 6600
